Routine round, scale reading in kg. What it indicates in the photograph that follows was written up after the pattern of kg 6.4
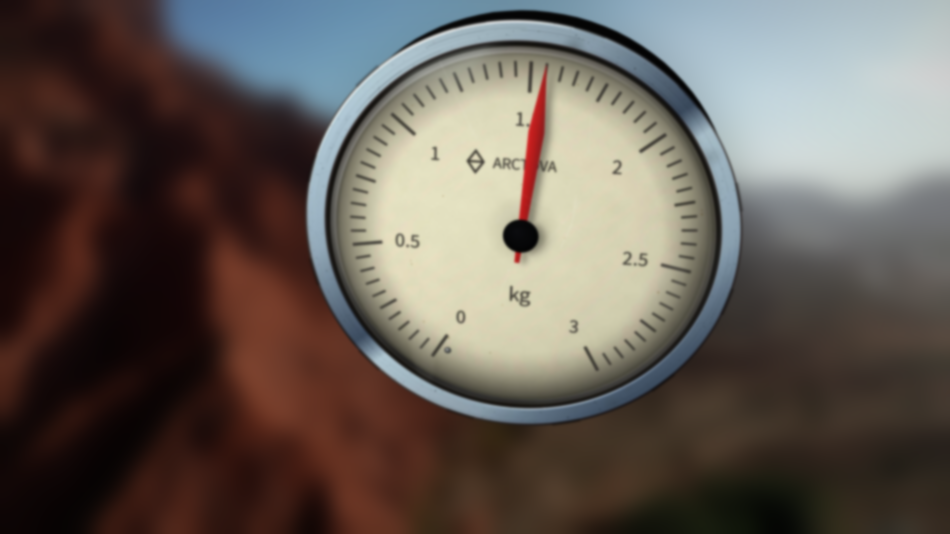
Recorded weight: kg 1.55
